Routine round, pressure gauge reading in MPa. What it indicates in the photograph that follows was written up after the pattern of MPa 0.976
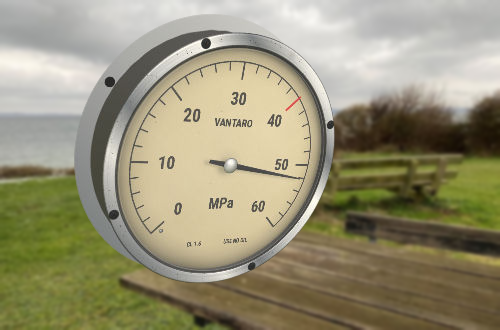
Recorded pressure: MPa 52
